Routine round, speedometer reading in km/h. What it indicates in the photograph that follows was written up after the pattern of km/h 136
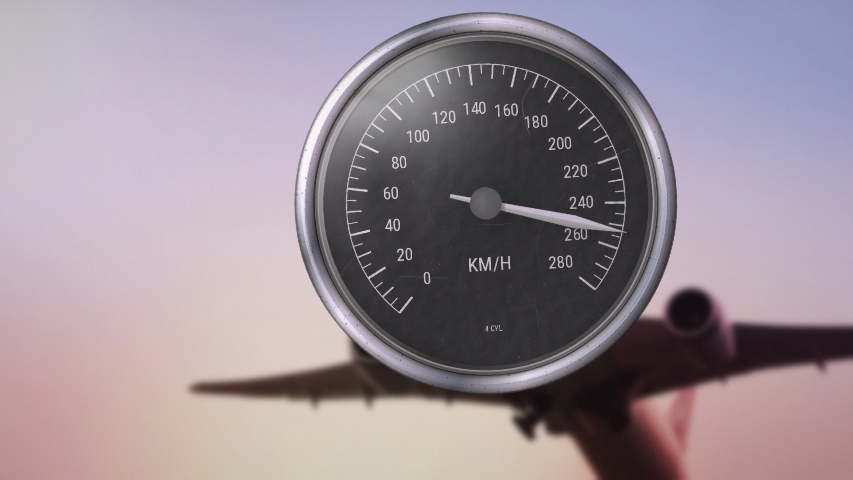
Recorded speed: km/h 252.5
